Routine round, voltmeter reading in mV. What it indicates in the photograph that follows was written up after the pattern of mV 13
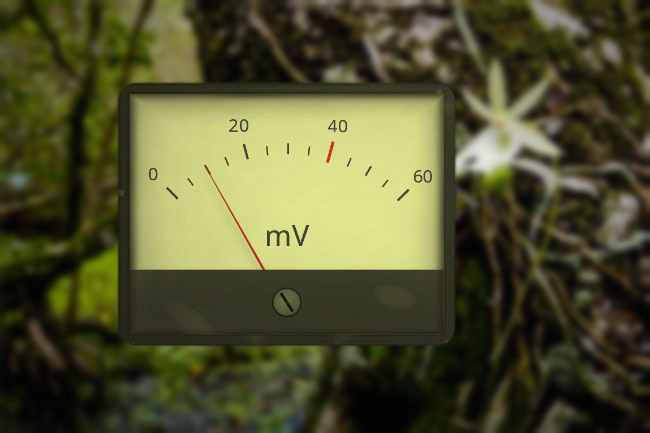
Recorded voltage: mV 10
